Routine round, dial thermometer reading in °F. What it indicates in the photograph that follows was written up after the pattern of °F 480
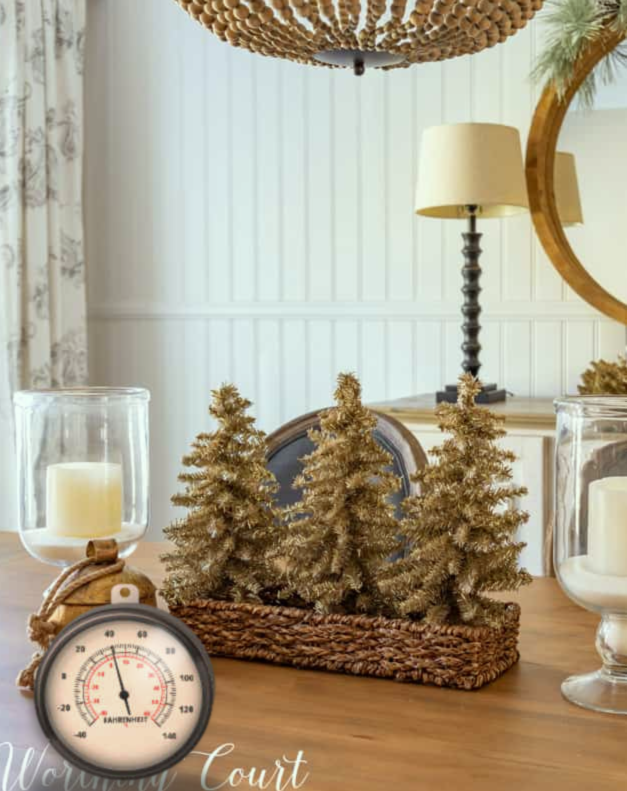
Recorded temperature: °F 40
